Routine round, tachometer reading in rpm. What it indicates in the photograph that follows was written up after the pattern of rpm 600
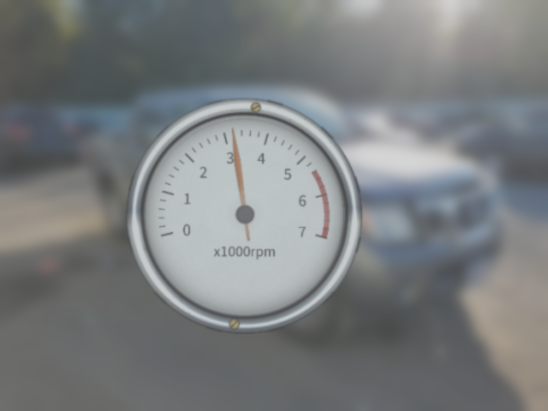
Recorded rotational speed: rpm 3200
